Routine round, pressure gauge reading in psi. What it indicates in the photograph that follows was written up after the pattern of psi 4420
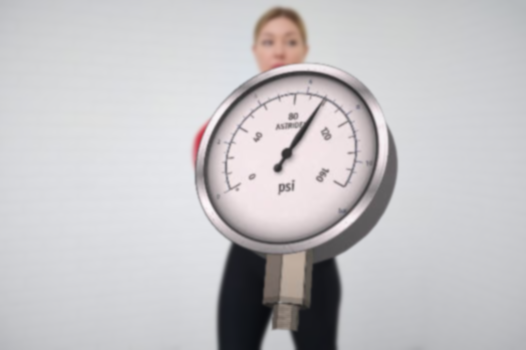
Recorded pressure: psi 100
